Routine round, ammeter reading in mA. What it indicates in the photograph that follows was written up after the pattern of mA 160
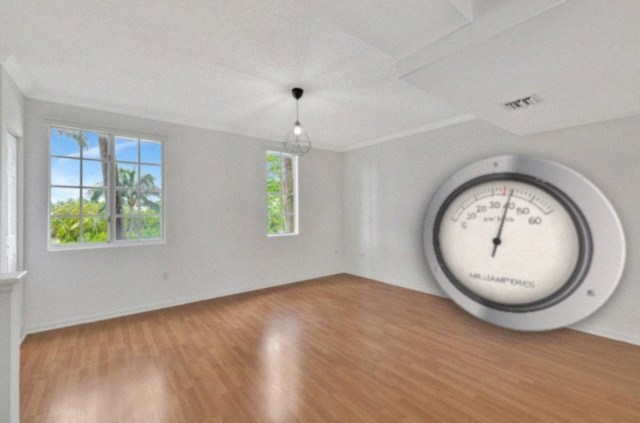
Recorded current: mA 40
